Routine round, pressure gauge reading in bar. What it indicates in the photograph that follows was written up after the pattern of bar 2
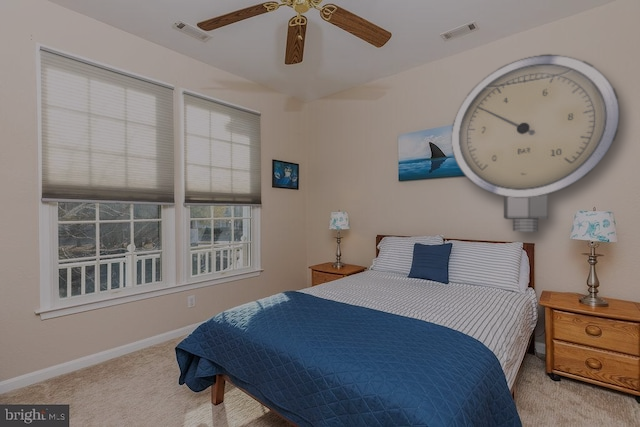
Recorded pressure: bar 3
